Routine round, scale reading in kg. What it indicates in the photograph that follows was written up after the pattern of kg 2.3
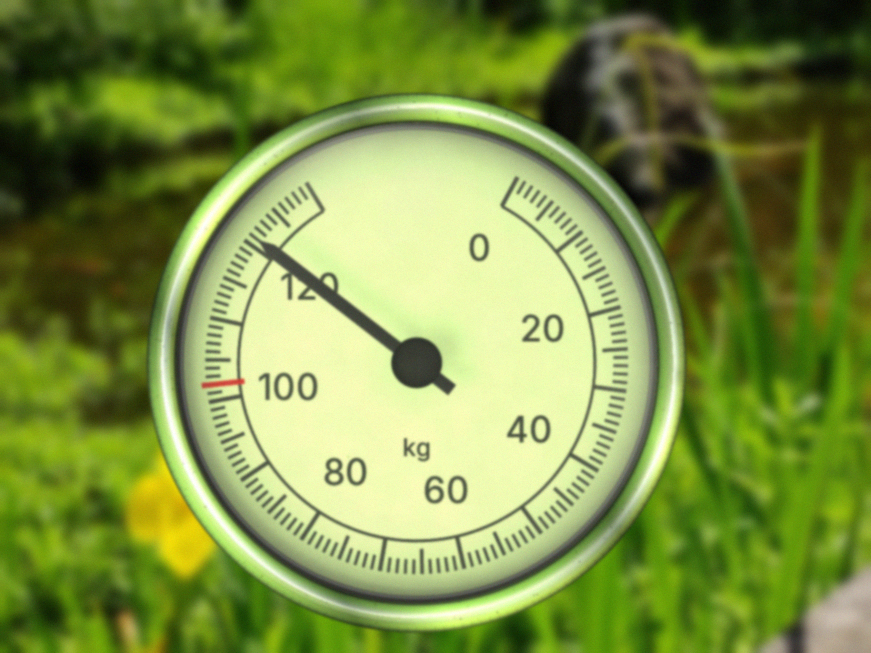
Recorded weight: kg 121
